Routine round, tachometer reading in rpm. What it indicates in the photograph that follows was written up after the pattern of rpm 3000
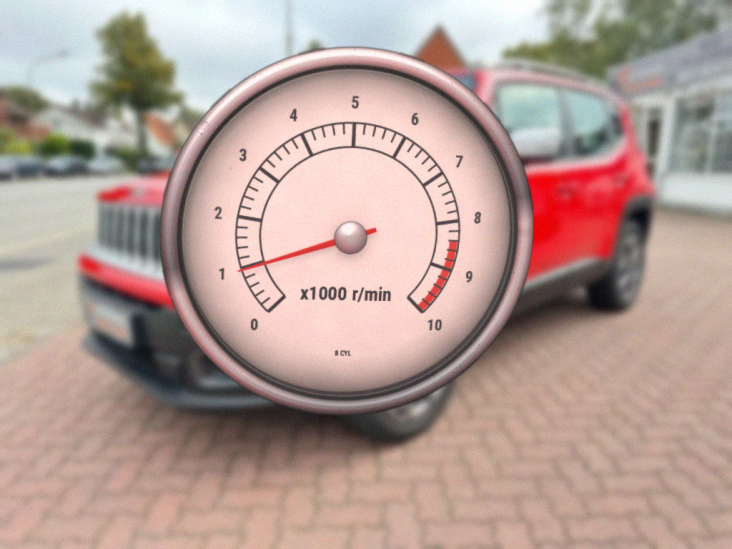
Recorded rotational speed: rpm 1000
